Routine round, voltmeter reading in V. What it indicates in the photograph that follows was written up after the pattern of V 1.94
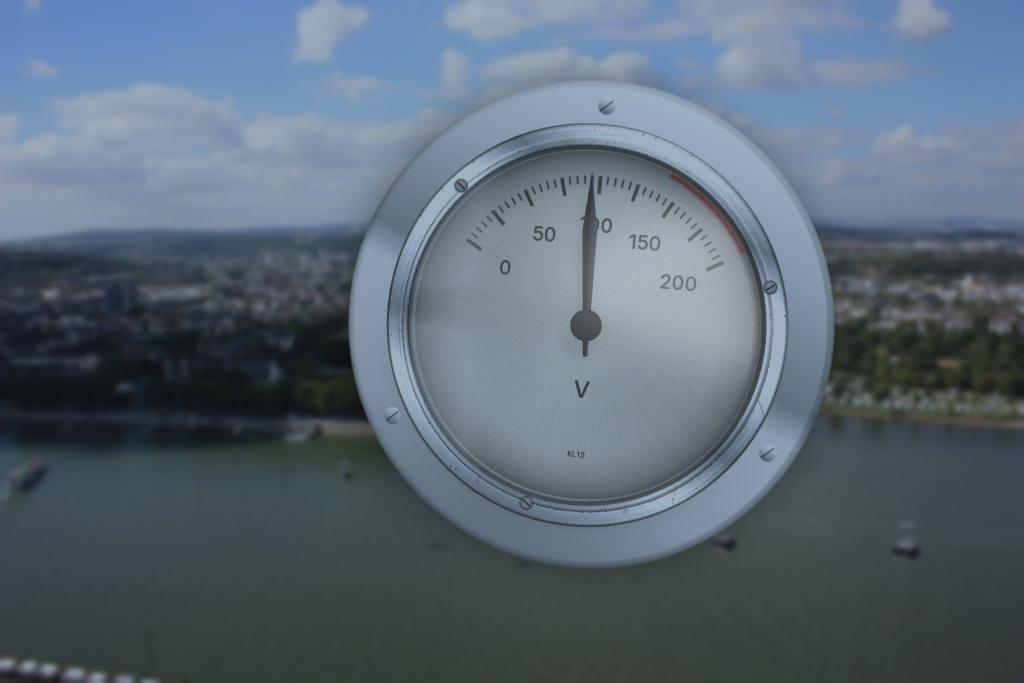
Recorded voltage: V 95
